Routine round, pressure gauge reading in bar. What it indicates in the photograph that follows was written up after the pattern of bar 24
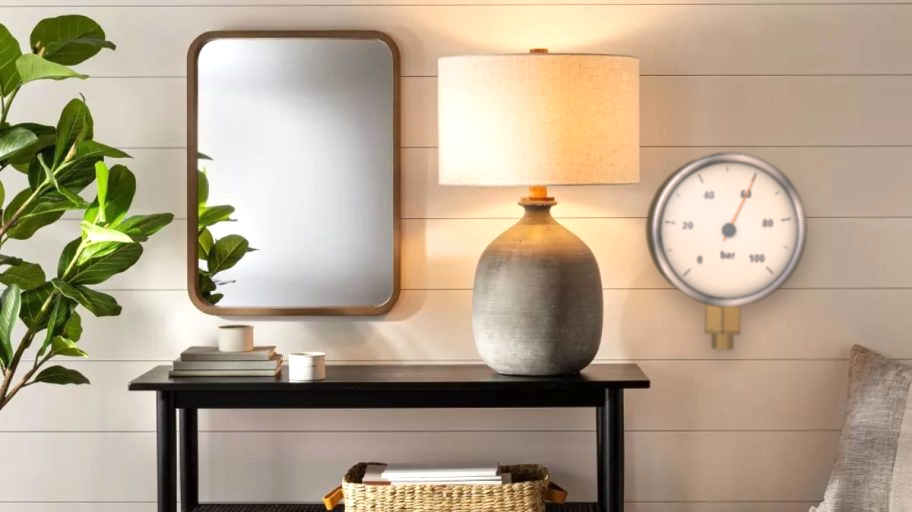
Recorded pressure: bar 60
